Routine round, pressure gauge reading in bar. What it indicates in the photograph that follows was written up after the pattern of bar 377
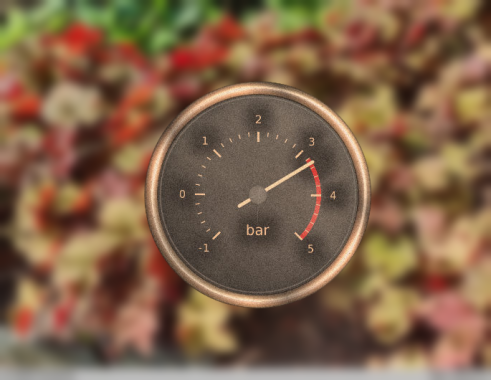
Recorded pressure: bar 3.3
